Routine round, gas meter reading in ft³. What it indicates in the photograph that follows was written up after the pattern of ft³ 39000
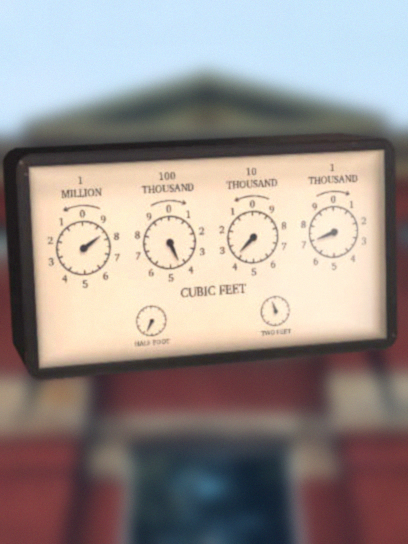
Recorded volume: ft³ 843700
